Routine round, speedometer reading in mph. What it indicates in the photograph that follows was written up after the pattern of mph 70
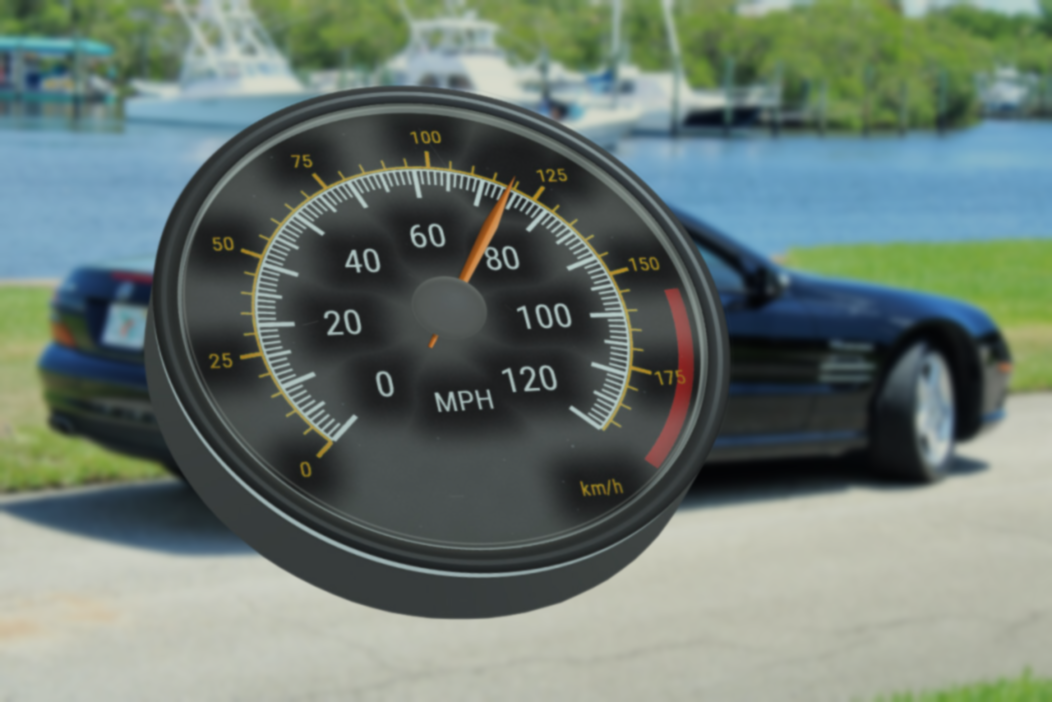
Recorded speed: mph 74
